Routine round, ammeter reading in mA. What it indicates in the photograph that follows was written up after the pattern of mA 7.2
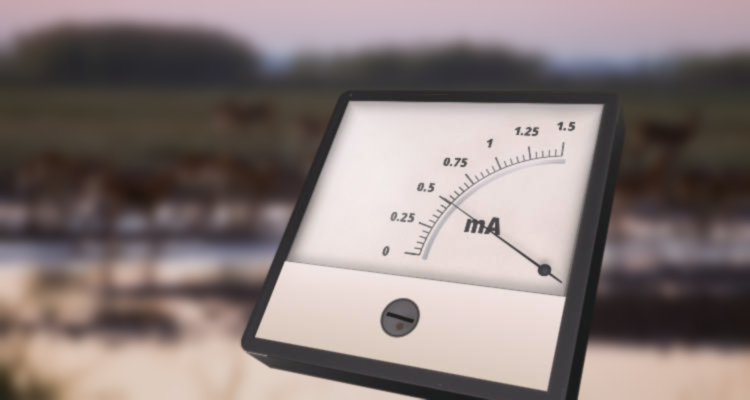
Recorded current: mA 0.5
